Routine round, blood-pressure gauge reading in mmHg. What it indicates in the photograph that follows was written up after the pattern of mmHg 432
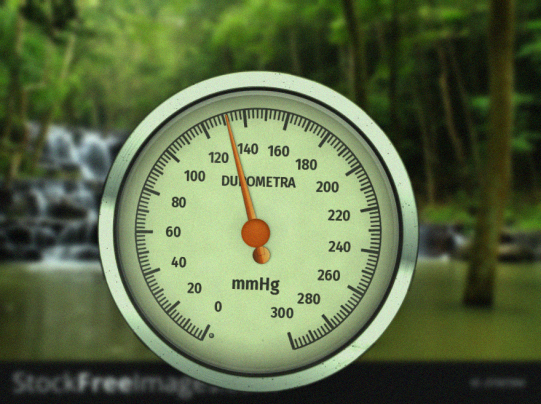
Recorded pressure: mmHg 132
